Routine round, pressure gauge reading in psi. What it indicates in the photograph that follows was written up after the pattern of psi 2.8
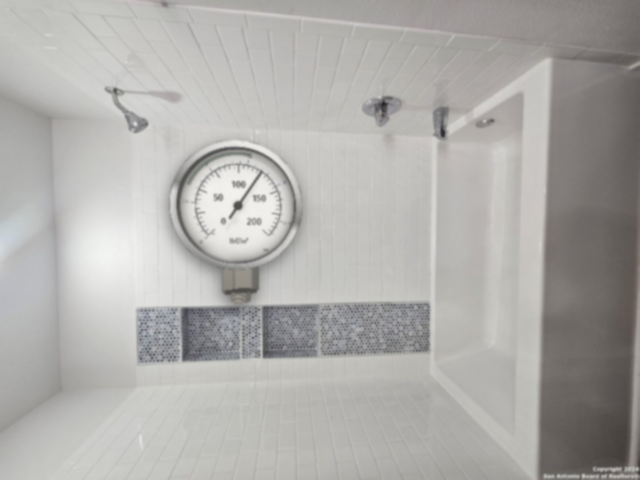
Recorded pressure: psi 125
